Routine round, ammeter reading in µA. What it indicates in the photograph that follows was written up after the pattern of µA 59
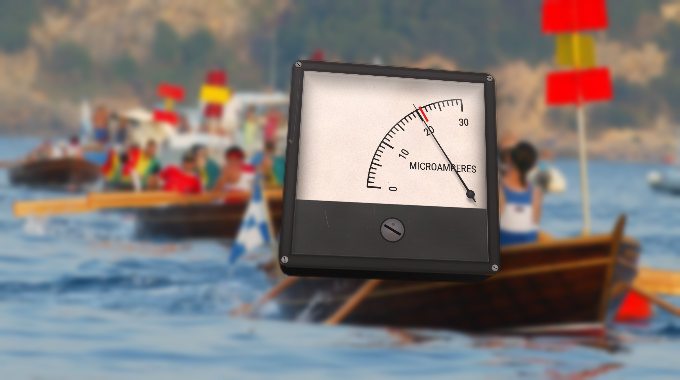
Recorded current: µA 20
